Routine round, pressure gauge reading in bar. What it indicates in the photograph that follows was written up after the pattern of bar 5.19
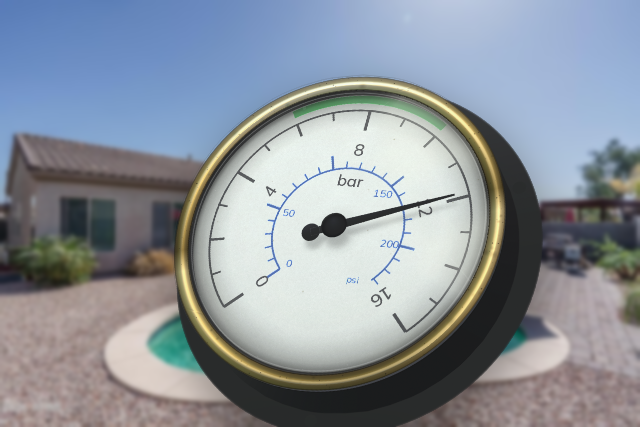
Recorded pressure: bar 12
